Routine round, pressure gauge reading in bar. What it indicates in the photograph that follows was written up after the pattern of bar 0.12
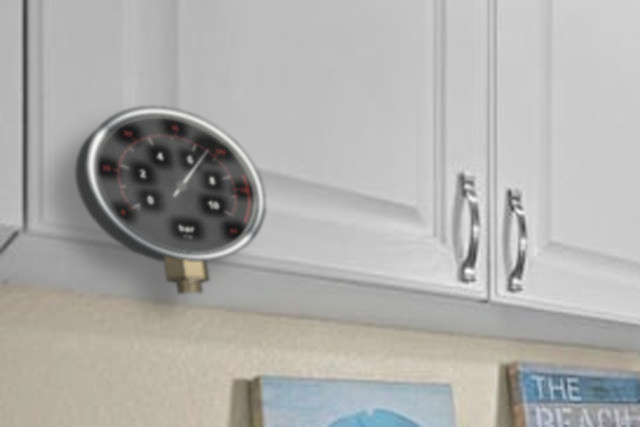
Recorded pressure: bar 6.5
